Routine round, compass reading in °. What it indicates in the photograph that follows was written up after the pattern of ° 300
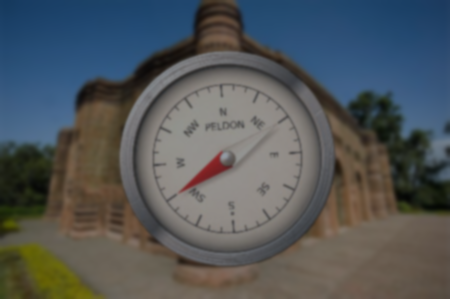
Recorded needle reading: ° 240
